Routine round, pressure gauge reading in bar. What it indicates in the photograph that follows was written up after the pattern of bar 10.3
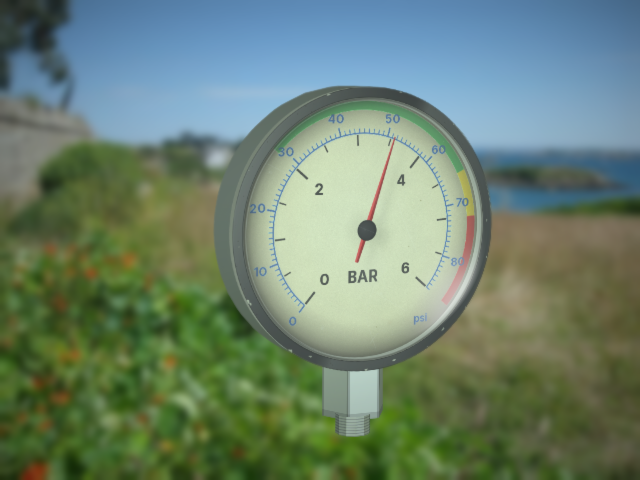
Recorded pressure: bar 3.5
